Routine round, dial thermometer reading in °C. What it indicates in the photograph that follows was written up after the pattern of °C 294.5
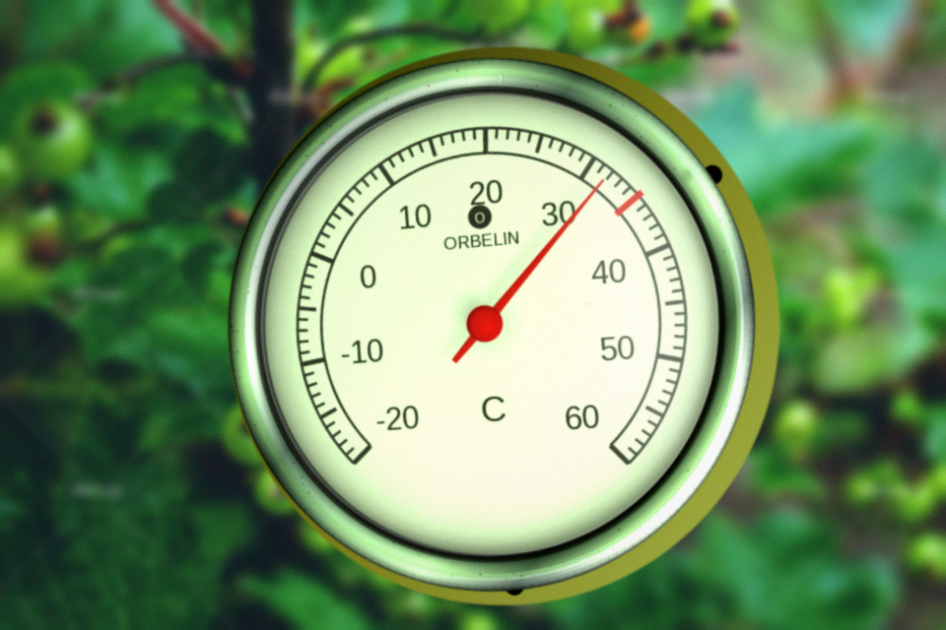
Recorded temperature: °C 32
